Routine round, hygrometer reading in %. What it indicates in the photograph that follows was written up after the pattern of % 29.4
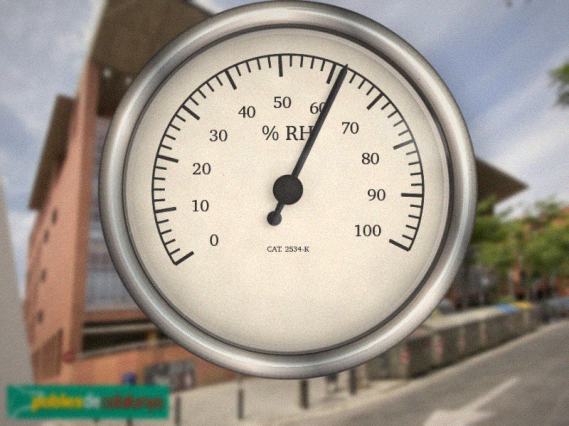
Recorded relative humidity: % 62
